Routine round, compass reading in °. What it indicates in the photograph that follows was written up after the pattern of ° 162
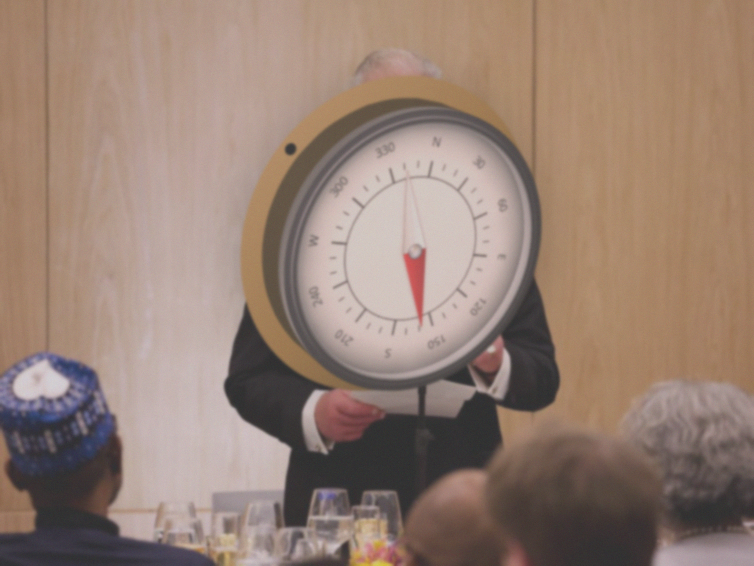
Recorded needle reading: ° 160
